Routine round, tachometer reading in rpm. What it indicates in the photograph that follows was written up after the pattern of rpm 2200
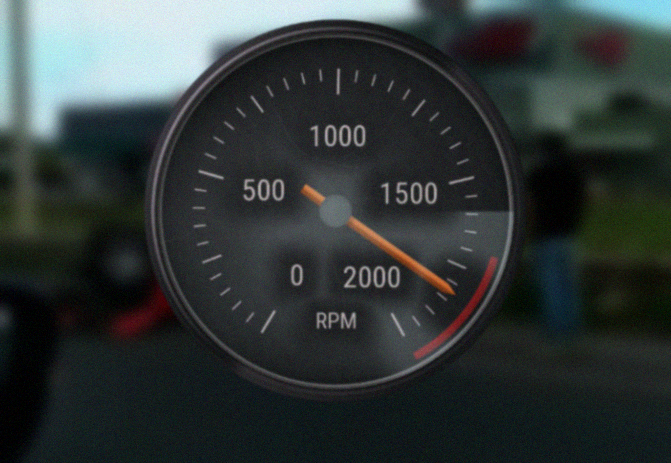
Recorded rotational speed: rpm 1825
